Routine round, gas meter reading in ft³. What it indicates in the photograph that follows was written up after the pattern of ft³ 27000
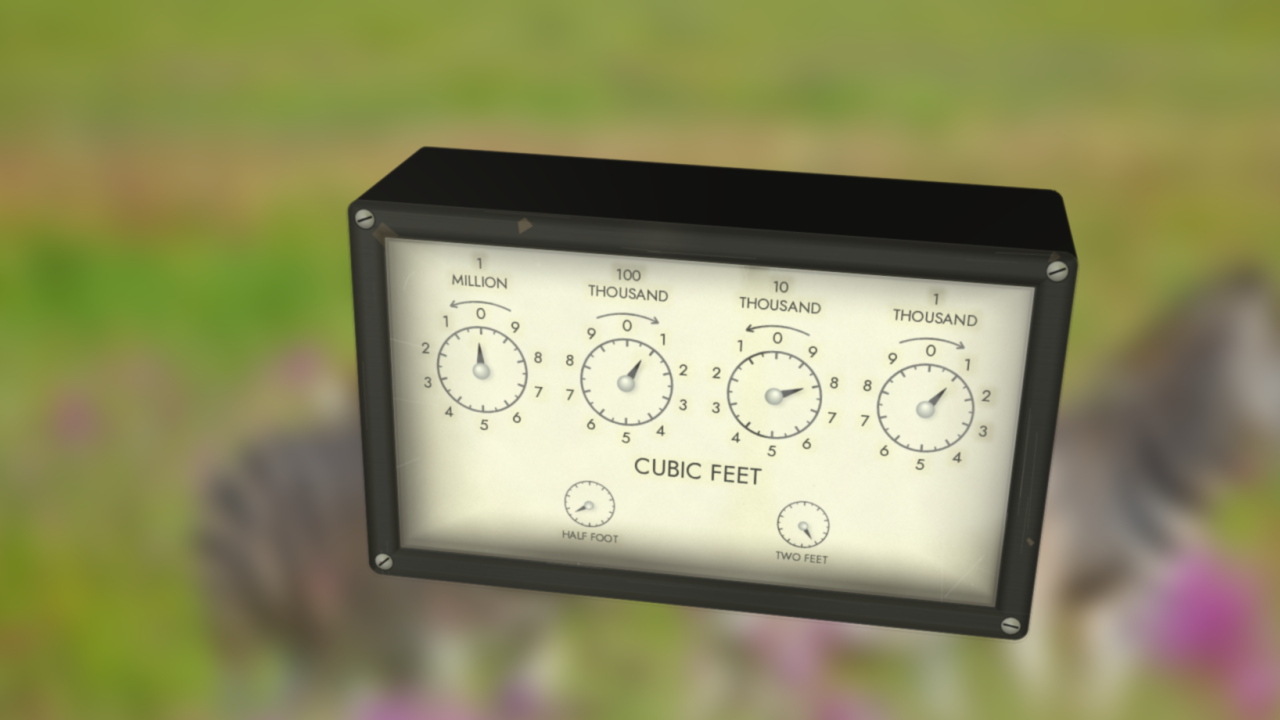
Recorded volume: ft³ 8100
